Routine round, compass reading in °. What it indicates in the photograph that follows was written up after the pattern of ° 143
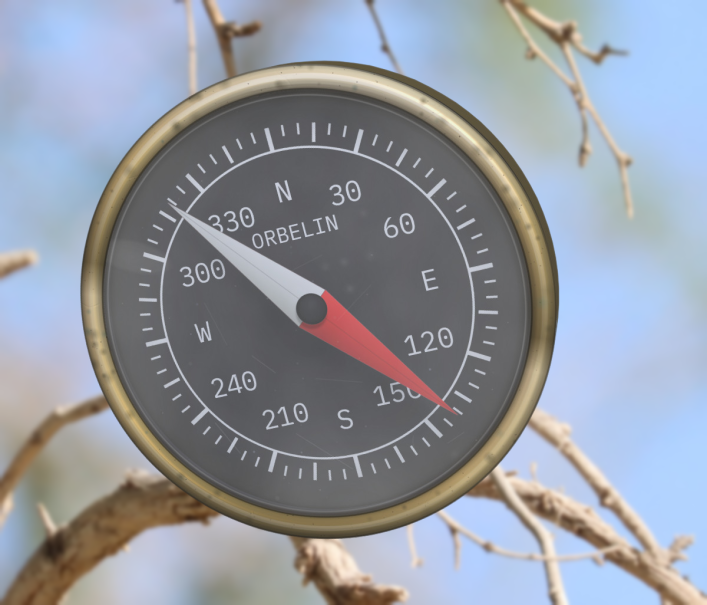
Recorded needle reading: ° 140
